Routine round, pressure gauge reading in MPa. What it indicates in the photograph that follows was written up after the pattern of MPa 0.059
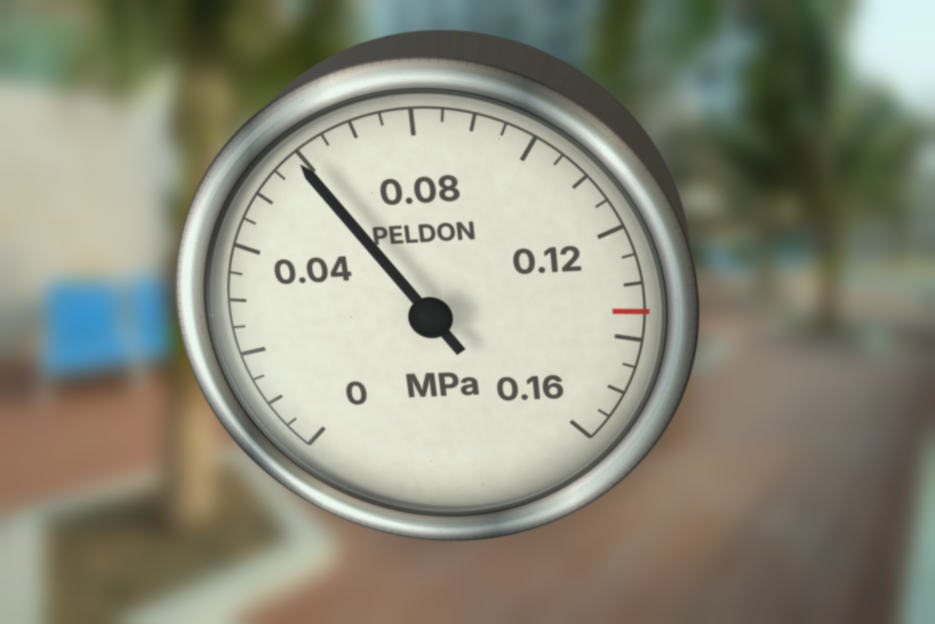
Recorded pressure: MPa 0.06
